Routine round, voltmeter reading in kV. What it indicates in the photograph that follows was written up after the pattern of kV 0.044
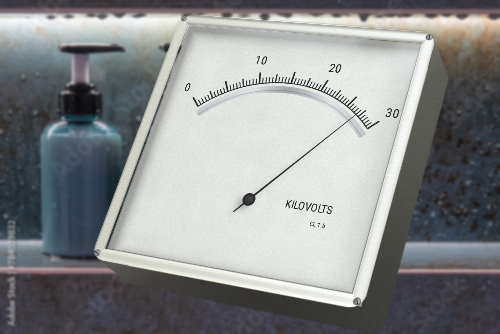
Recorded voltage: kV 27.5
